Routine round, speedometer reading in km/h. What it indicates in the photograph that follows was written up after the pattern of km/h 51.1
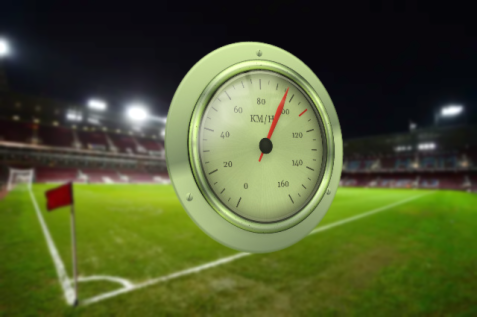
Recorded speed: km/h 95
